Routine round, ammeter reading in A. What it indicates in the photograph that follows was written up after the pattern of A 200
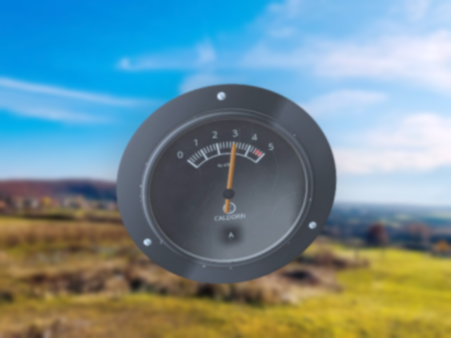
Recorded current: A 3
